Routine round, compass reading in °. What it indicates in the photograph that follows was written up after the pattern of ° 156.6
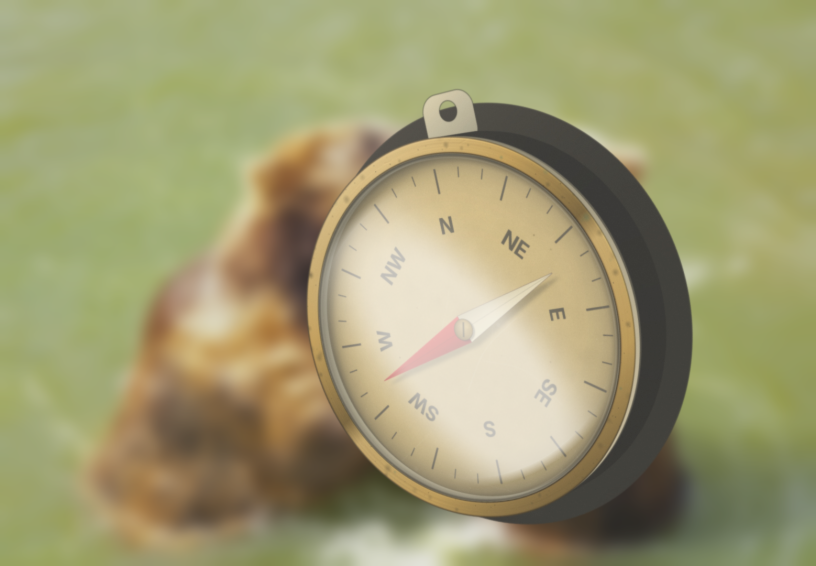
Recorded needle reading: ° 250
